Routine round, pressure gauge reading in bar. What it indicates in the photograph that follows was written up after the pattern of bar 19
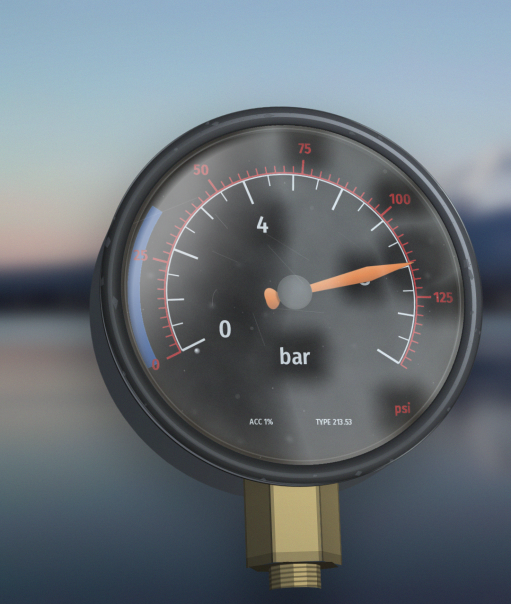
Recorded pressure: bar 8
